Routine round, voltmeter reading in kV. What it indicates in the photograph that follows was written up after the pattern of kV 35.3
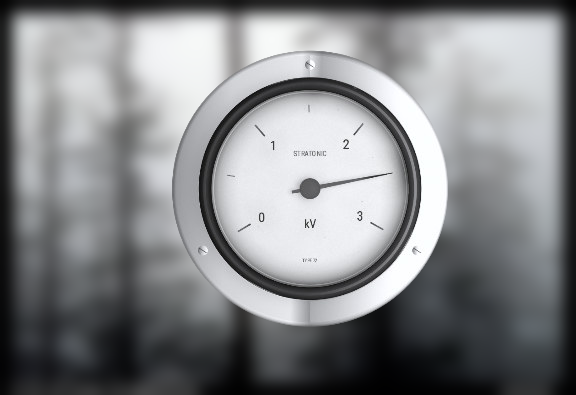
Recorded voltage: kV 2.5
